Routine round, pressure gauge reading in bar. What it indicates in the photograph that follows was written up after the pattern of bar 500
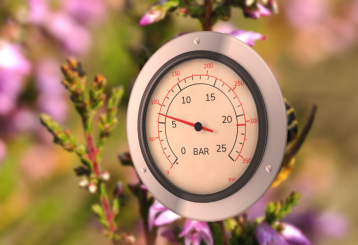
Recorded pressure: bar 6
